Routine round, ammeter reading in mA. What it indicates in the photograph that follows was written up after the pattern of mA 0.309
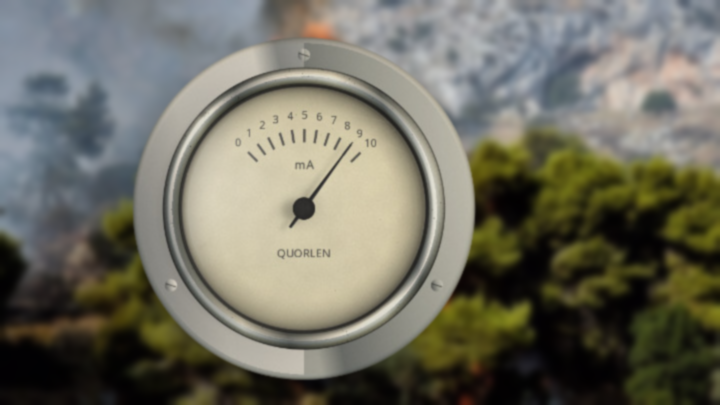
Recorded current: mA 9
